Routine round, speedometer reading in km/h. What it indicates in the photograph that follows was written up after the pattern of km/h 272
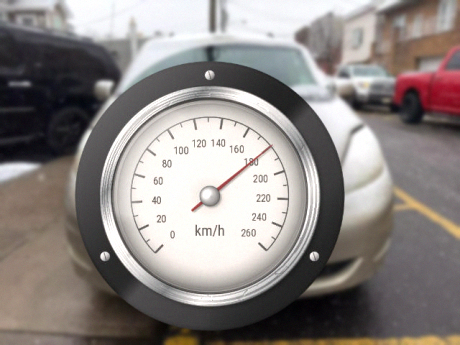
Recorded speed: km/h 180
